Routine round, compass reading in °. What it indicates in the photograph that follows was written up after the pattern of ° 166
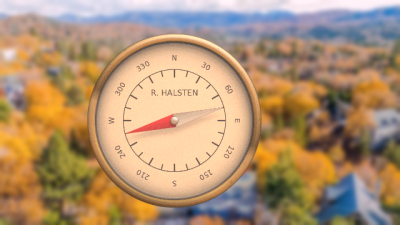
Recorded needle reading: ° 255
